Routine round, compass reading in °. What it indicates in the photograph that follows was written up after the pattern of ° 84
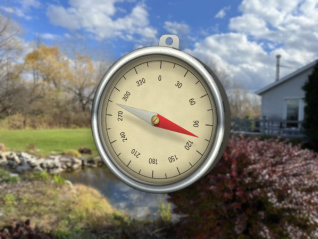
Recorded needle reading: ° 105
